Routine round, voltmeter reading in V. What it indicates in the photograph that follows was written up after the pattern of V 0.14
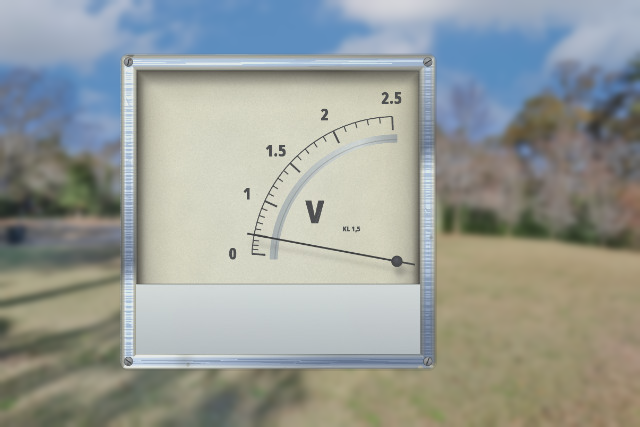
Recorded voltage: V 0.5
